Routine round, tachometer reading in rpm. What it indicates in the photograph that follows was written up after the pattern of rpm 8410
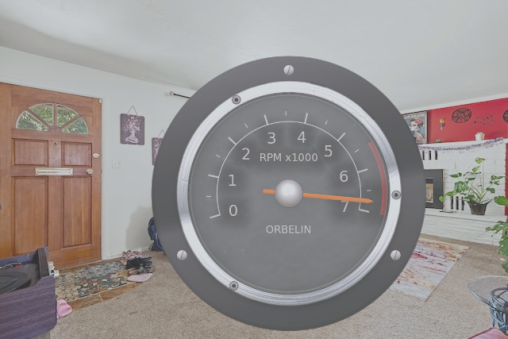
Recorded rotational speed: rpm 6750
